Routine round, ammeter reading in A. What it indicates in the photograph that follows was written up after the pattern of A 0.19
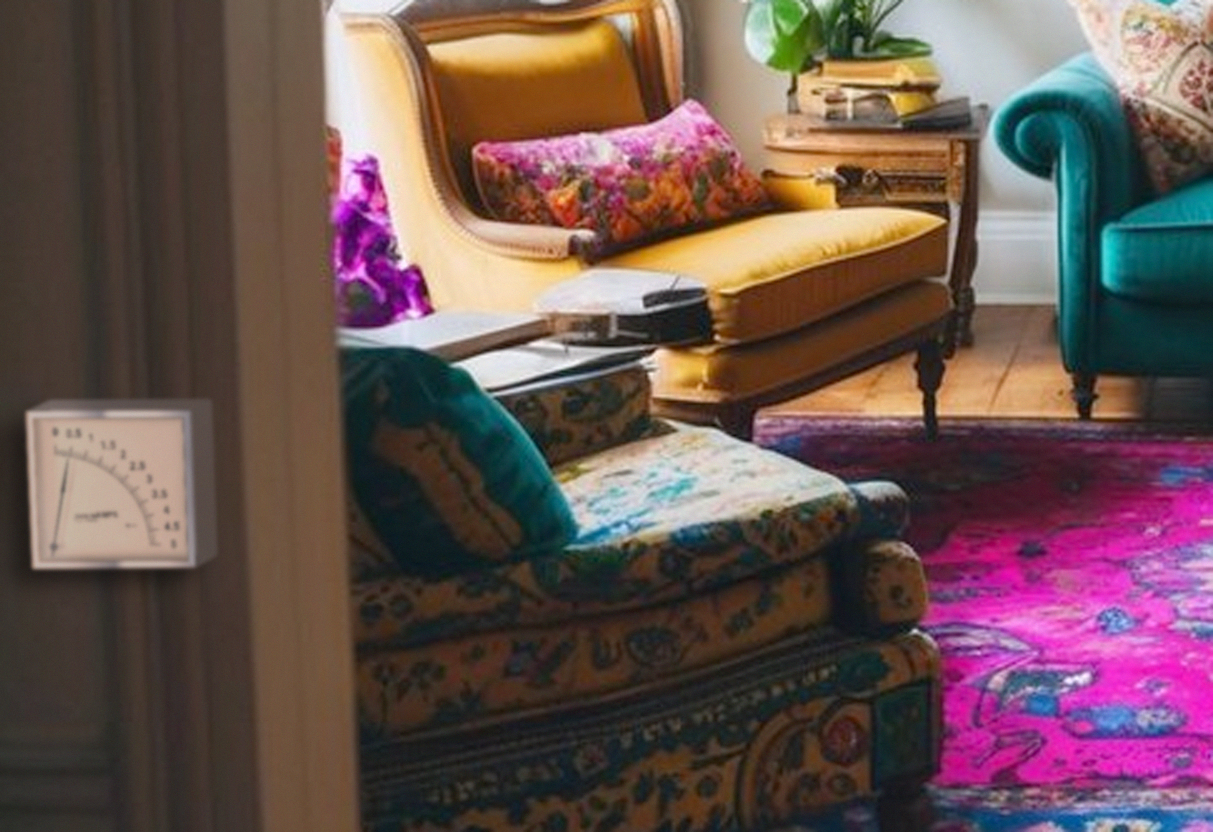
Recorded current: A 0.5
